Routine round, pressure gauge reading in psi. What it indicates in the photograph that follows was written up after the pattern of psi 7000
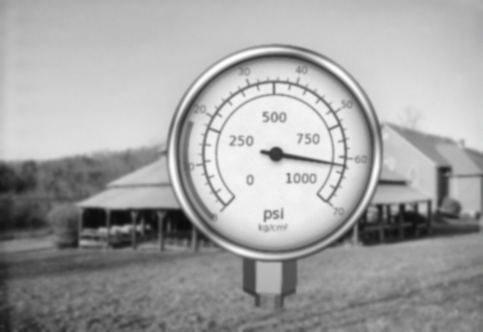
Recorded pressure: psi 875
